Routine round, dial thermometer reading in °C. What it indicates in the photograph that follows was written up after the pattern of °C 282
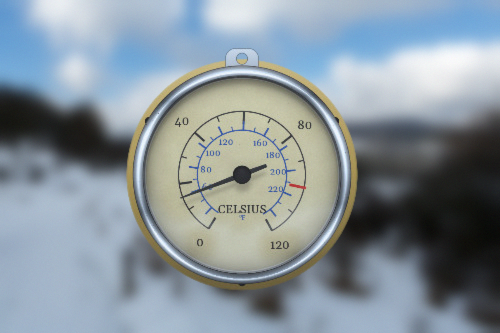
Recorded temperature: °C 15
